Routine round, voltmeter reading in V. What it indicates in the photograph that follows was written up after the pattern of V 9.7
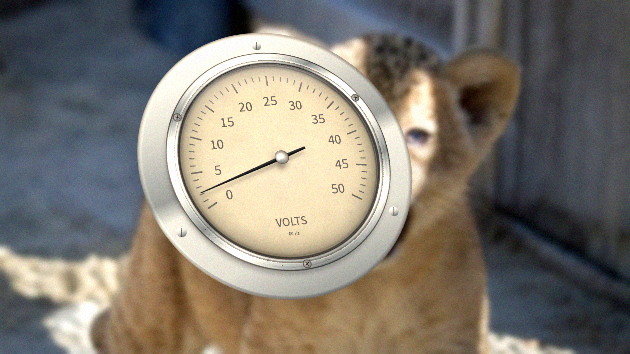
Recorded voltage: V 2
